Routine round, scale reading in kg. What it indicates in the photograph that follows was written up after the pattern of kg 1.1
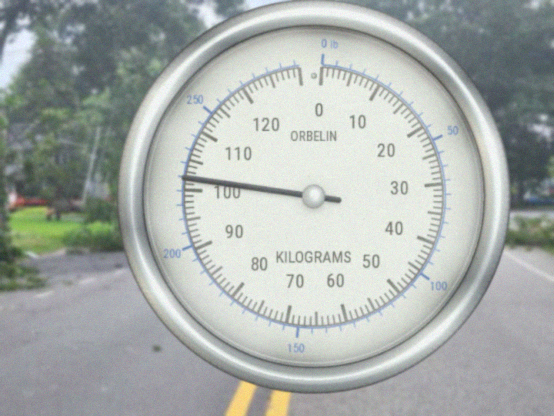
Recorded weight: kg 102
